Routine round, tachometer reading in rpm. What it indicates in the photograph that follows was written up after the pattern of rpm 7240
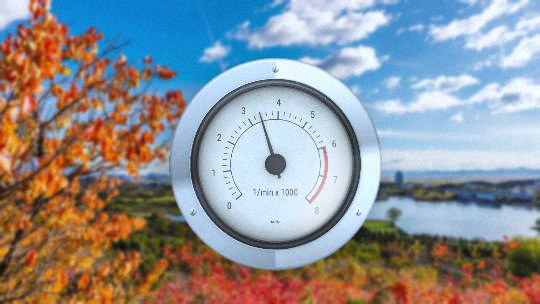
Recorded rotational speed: rpm 3400
